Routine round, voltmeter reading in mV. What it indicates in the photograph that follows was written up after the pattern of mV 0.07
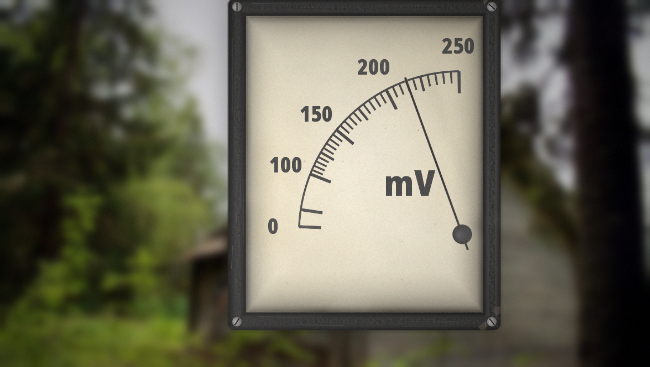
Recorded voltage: mV 215
